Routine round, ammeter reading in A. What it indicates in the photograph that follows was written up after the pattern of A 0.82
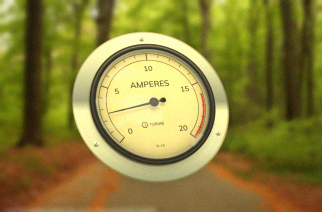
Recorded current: A 2.5
